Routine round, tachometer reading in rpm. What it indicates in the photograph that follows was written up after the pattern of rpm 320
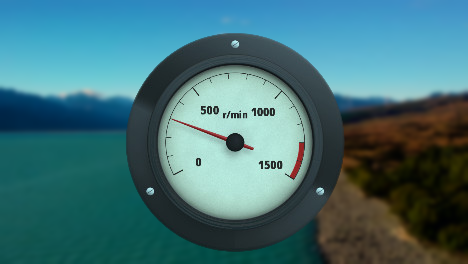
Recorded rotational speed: rpm 300
